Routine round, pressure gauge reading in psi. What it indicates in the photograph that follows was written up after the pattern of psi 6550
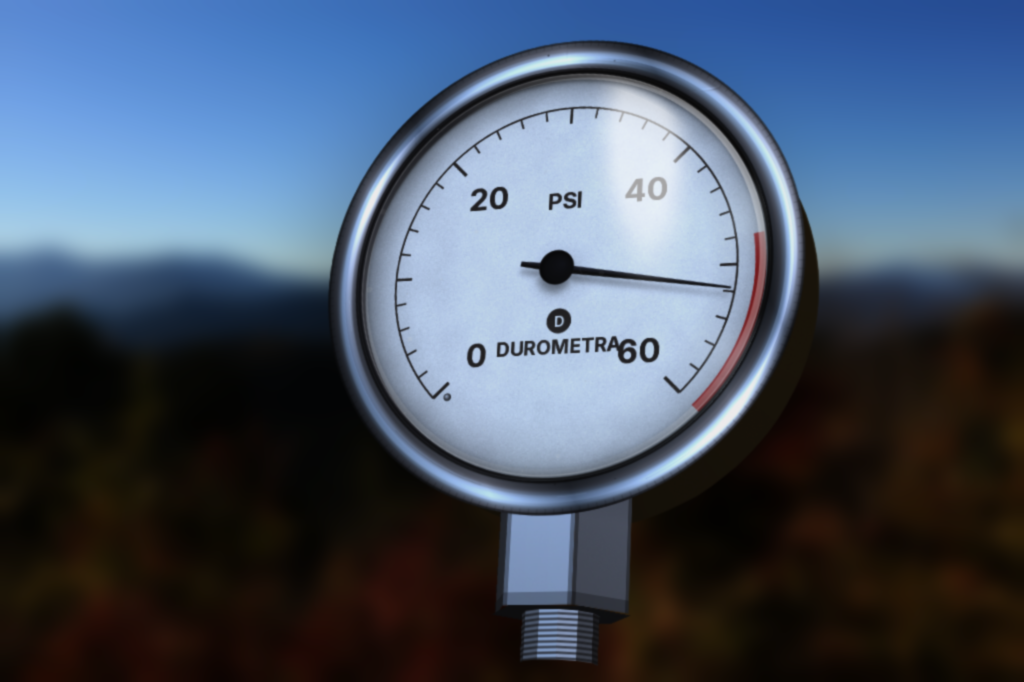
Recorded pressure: psi 52
